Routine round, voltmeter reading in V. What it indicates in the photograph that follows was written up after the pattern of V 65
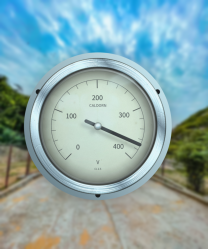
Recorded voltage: V 370
